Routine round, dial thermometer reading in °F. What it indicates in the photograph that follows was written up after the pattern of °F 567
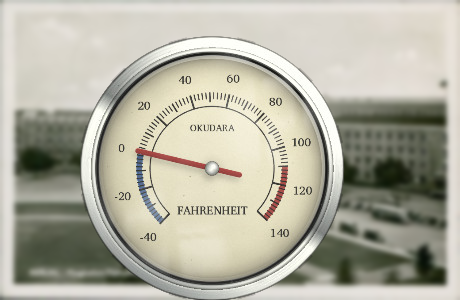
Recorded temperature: °F 0
